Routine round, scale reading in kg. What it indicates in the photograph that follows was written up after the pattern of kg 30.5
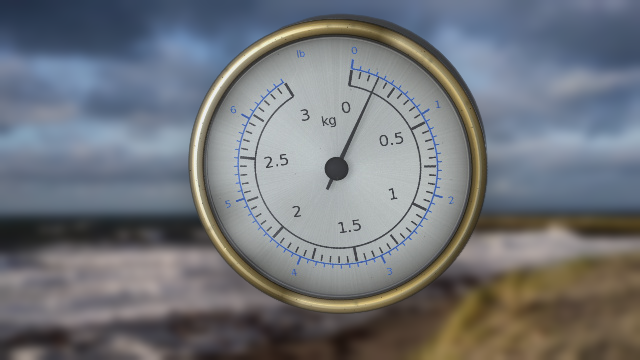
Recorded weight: kg 0.15
